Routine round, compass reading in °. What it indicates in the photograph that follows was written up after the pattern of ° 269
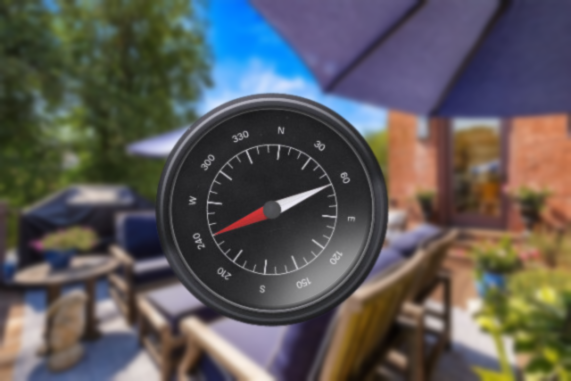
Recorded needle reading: ° 240
